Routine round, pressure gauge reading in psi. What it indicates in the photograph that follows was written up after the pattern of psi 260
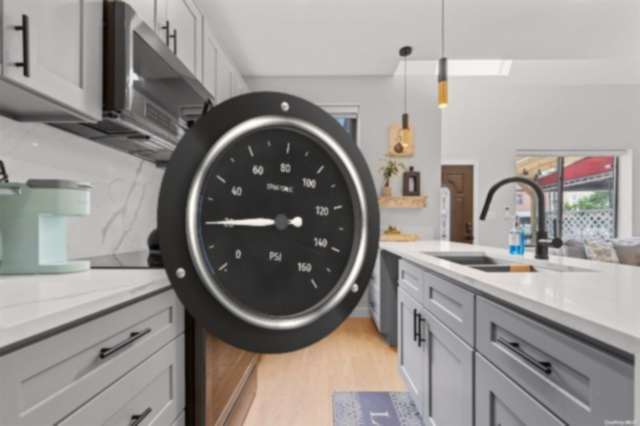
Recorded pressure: psi 20
